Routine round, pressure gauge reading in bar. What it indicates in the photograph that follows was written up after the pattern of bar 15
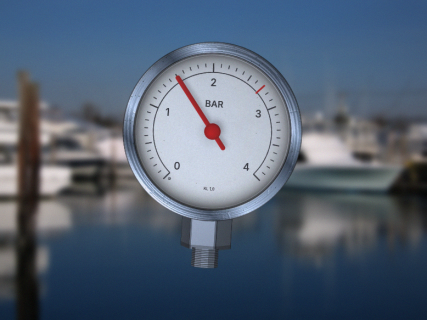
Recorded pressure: bar 1.5
